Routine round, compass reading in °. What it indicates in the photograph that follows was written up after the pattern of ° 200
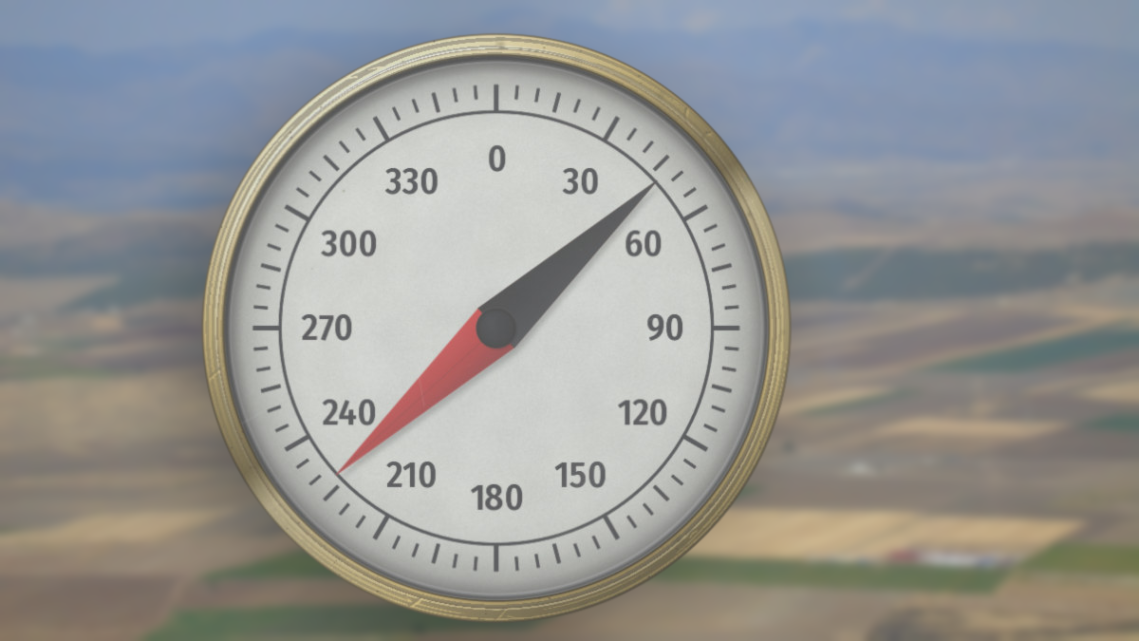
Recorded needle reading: ° 227.5
